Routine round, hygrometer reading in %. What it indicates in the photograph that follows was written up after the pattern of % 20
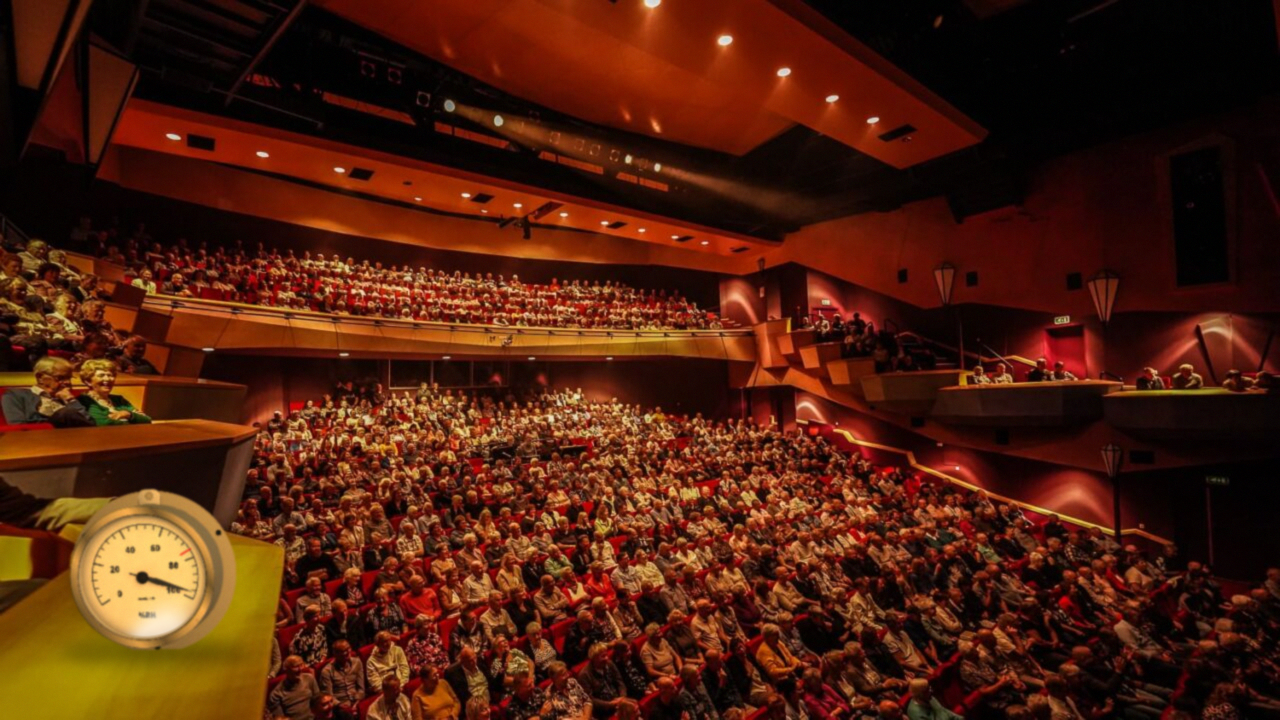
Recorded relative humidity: % 96
